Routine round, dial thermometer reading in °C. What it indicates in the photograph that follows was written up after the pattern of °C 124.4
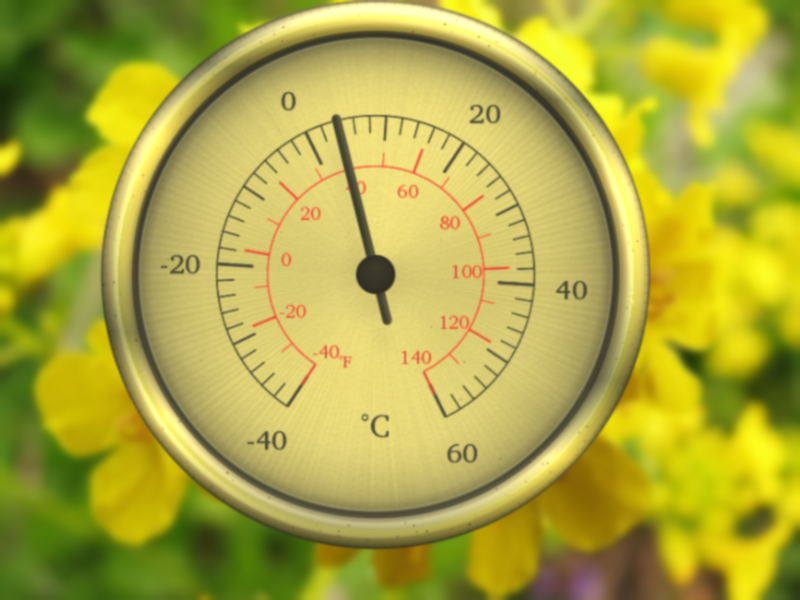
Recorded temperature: °C 4
